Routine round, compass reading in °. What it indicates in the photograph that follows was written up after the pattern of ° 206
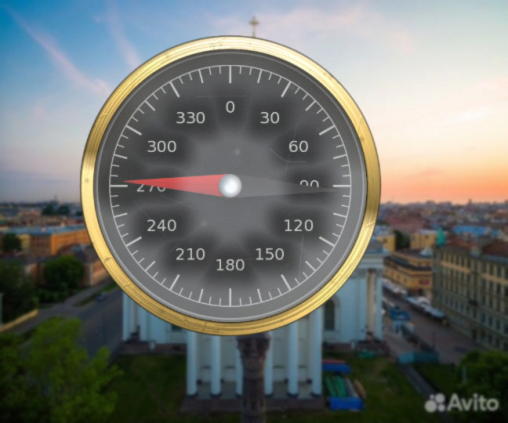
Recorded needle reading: ° 272.5
